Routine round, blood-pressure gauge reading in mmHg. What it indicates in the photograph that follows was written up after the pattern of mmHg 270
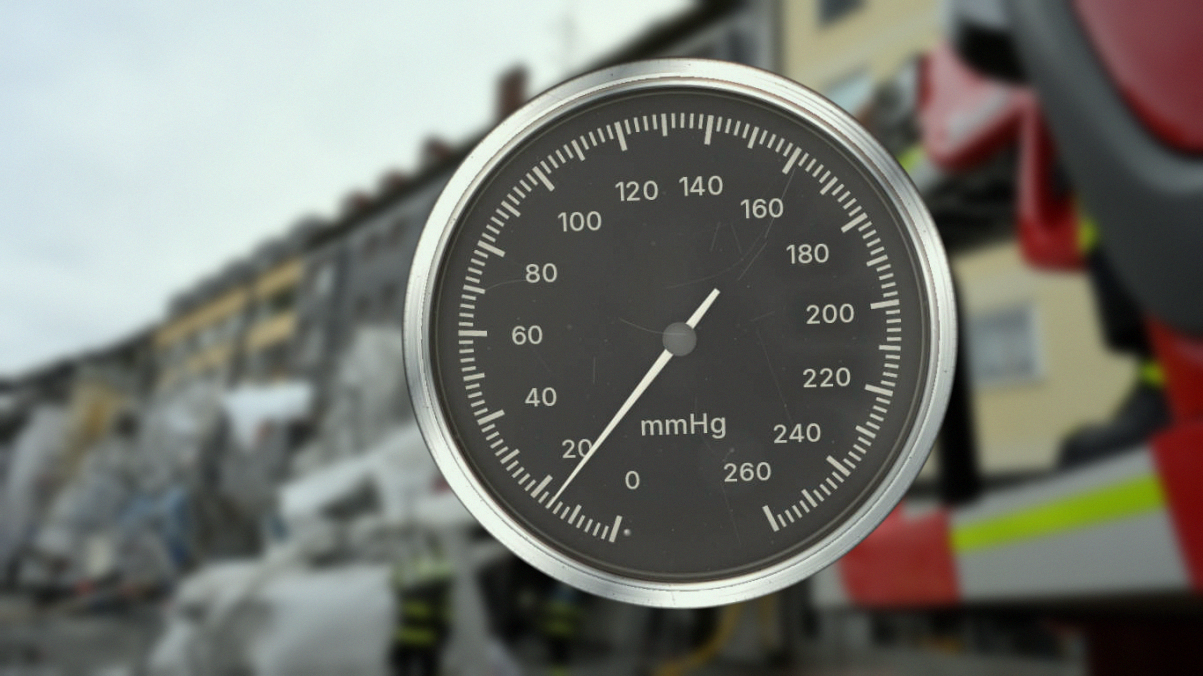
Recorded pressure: mmHg 16
